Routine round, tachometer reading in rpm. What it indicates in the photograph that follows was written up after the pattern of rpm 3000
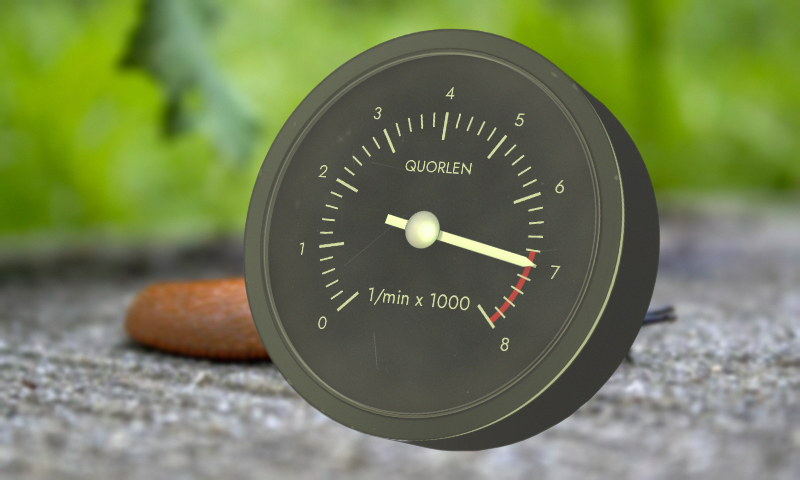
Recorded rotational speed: rpm 7000
